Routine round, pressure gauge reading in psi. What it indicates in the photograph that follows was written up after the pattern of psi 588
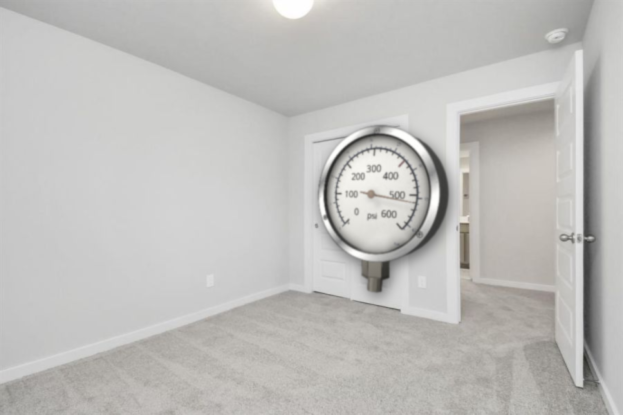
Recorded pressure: psi 520
